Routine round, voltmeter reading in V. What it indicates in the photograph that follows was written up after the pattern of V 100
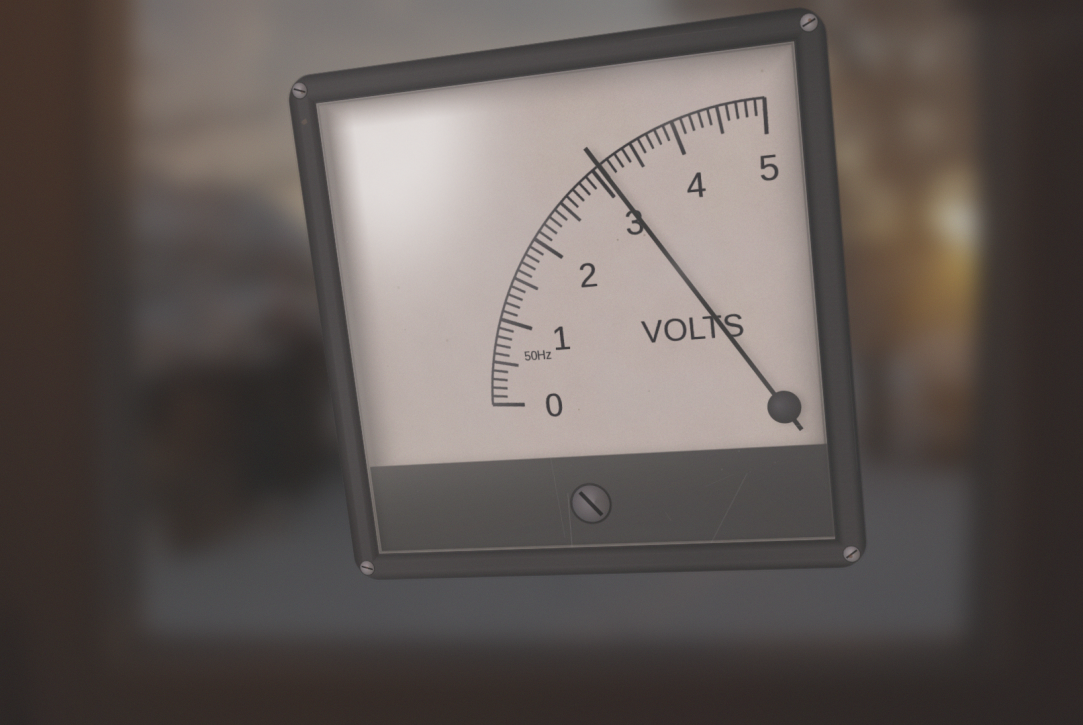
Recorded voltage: V 3.1
